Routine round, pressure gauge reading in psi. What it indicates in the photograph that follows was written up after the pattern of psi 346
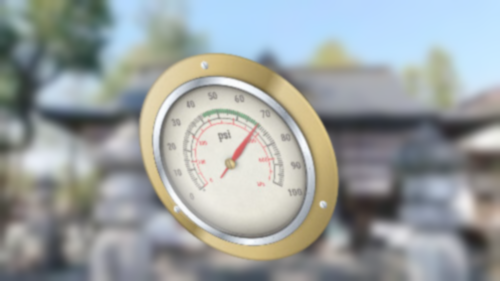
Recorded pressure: psi 70
